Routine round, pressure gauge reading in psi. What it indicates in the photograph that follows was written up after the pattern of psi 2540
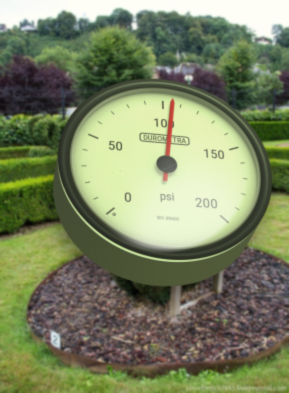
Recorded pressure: psi 105
